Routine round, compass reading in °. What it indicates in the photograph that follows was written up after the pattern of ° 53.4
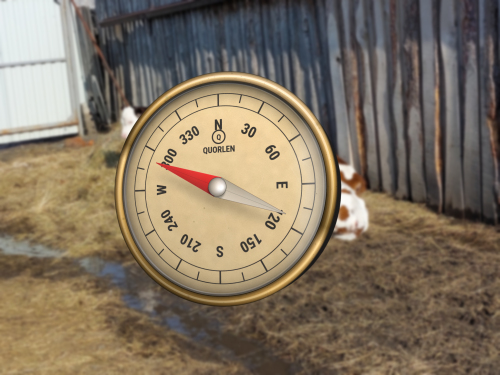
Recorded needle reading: ° 292.5
